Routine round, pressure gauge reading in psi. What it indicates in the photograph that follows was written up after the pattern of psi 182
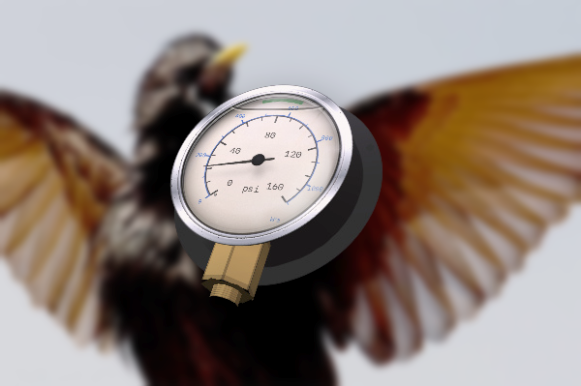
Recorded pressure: psi 20
